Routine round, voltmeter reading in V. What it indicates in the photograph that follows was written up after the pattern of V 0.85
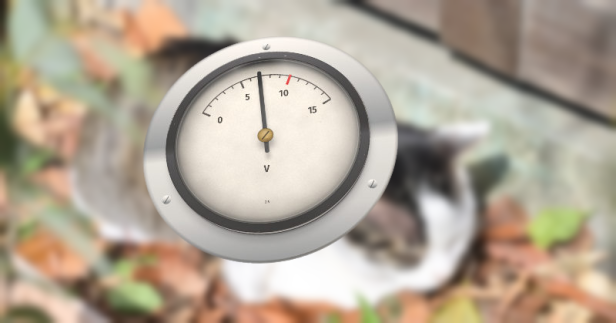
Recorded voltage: V 7
